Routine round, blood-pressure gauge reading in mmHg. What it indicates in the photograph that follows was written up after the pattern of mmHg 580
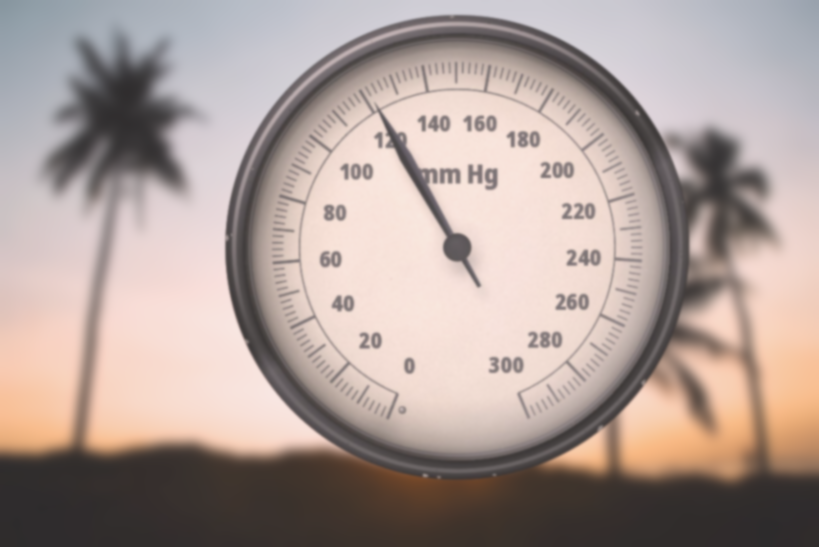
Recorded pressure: mmHg 122
